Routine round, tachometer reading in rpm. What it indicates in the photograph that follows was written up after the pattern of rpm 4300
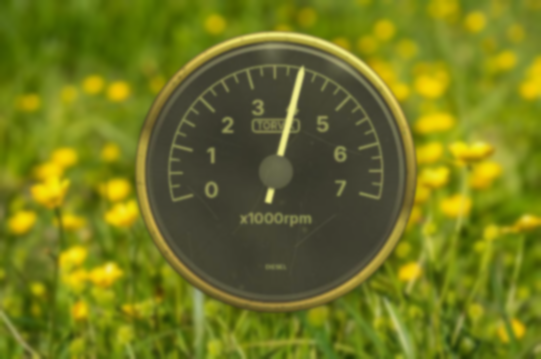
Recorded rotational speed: rpm 4000
